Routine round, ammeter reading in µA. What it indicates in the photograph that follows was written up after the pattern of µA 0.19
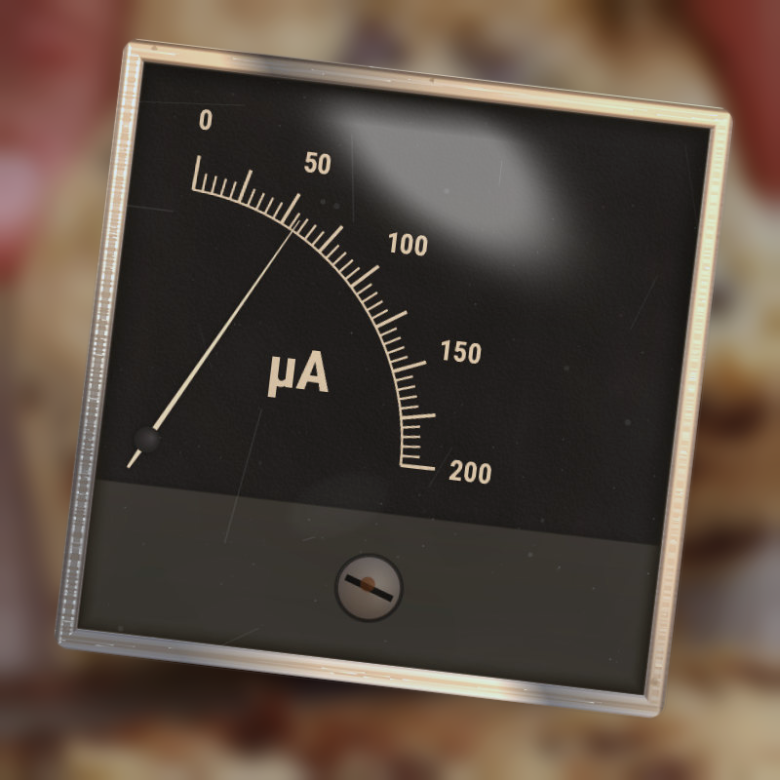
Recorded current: µA 57.5
